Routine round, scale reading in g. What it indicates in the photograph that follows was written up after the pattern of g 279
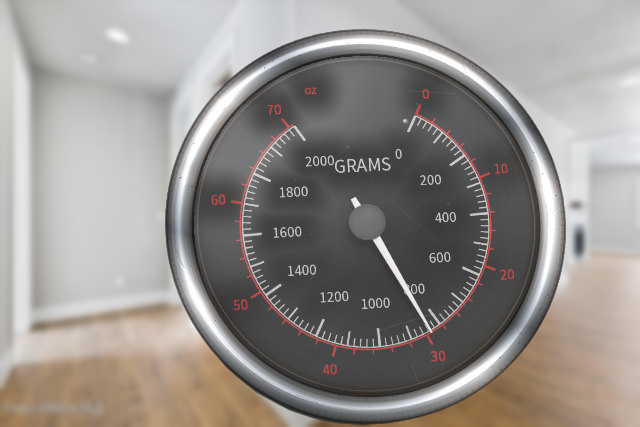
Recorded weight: g 840
